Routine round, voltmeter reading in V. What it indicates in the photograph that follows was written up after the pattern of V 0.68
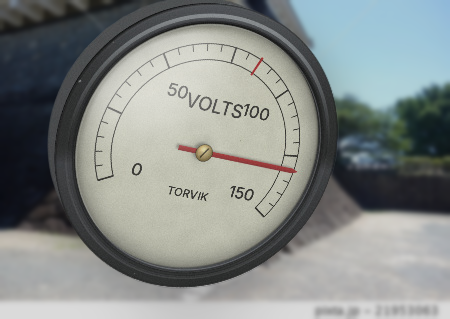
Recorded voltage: V 130
